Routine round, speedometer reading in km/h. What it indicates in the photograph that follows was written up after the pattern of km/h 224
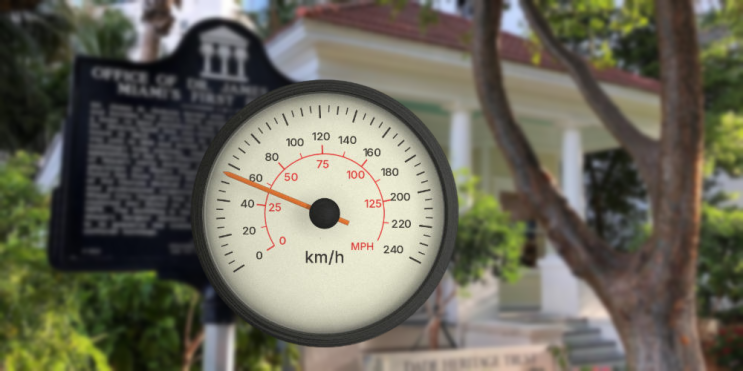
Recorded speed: km/h 55
